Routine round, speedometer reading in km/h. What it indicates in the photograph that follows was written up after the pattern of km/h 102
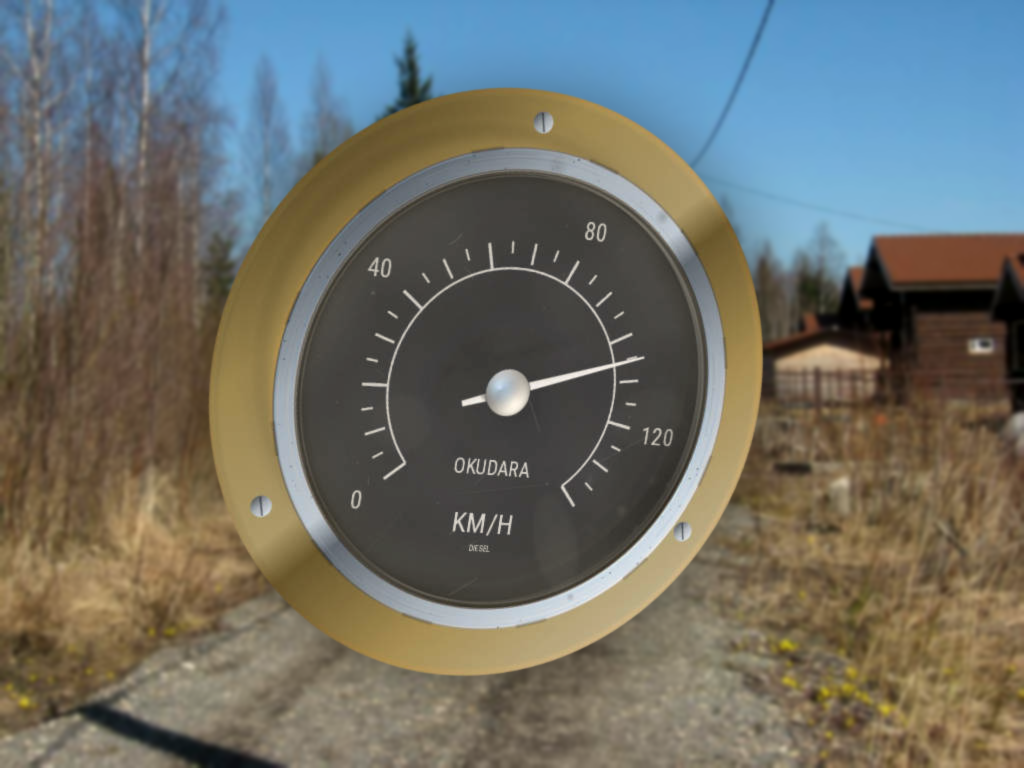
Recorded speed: km/h 105
